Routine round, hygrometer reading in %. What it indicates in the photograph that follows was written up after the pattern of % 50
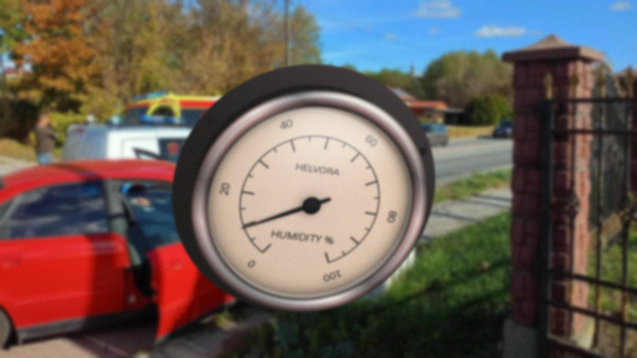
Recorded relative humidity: % 10
